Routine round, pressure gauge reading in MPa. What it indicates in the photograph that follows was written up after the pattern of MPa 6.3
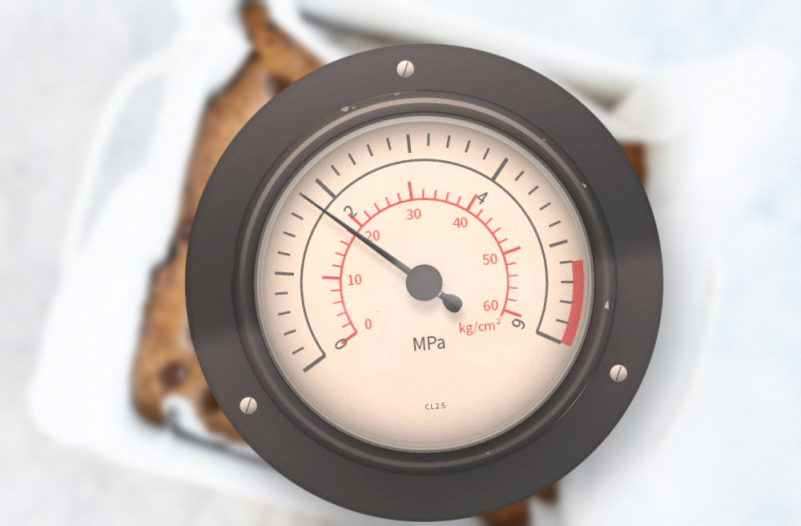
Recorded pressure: MPa 1.8
